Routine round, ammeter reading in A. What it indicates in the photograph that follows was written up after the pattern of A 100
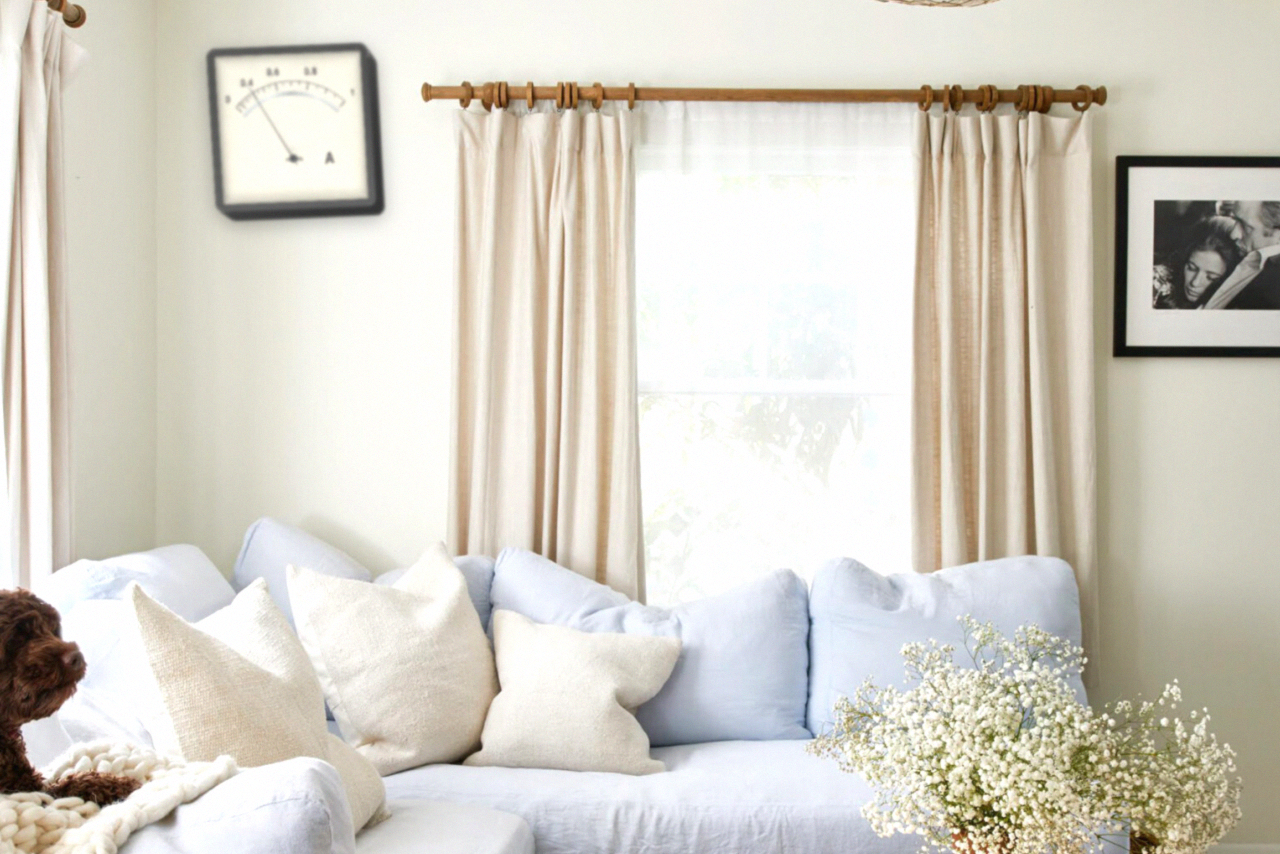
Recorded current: A 0.4
